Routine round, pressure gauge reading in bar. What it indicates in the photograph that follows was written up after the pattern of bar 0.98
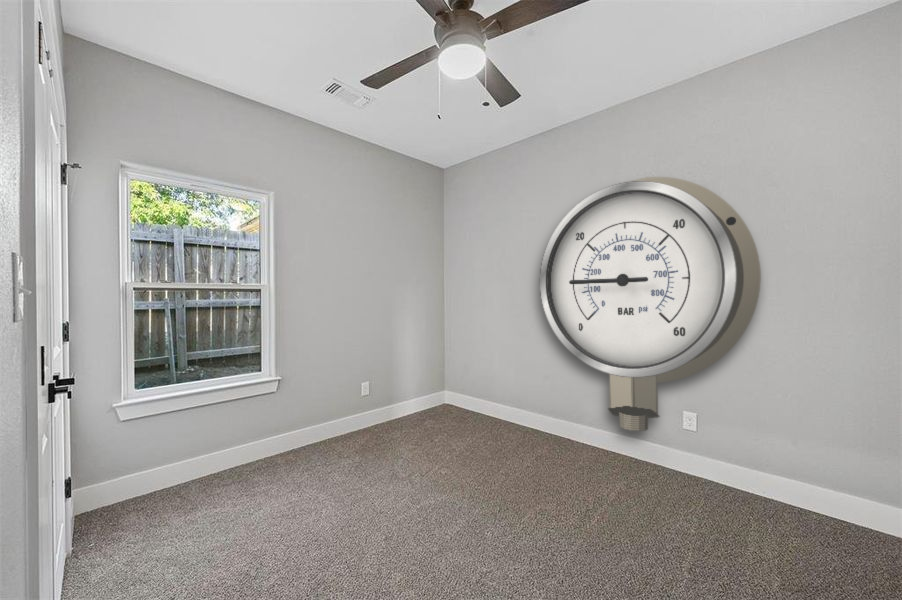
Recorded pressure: bar 10
